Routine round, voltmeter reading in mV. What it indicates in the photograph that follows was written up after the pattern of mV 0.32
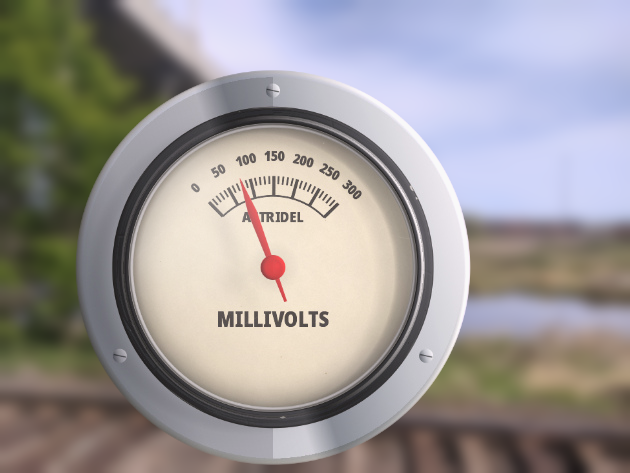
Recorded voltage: mV 80
